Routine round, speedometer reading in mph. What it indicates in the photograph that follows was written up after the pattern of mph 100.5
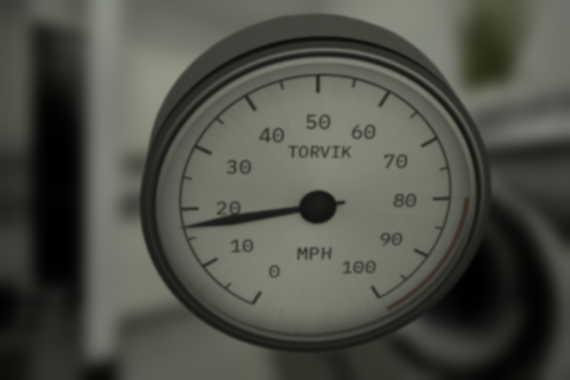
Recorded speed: mph 17.5
